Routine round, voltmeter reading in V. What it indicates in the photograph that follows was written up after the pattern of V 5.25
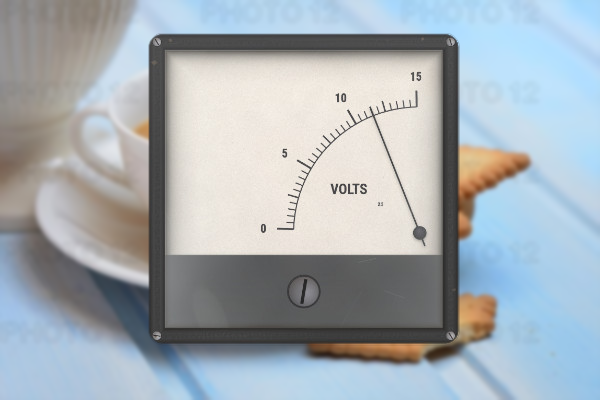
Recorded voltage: V 11.5
